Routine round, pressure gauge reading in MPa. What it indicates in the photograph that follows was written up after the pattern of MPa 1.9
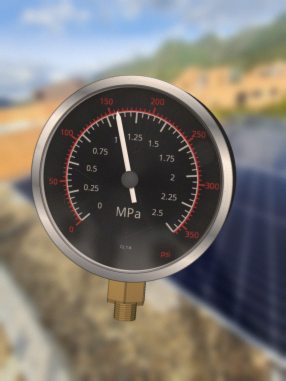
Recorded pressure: MPa 1.1
